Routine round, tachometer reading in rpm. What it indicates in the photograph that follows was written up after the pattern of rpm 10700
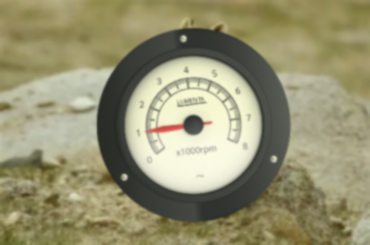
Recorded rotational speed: rpm 1000
